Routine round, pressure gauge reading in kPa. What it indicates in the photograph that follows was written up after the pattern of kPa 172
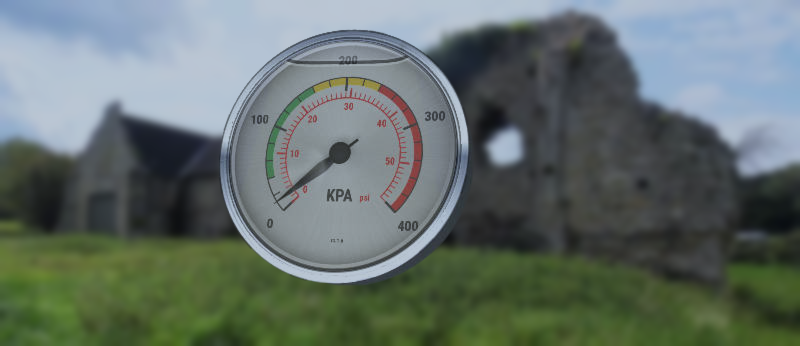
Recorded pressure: kPa 10
